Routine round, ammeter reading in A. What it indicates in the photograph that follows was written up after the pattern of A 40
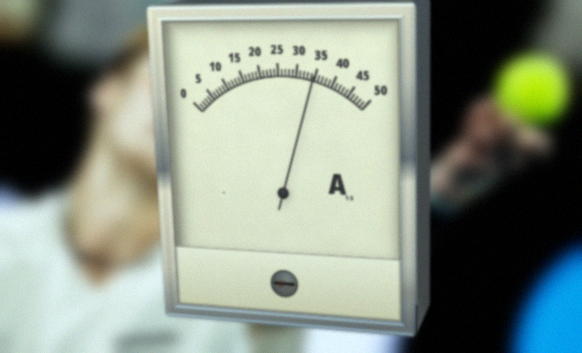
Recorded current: A 35
